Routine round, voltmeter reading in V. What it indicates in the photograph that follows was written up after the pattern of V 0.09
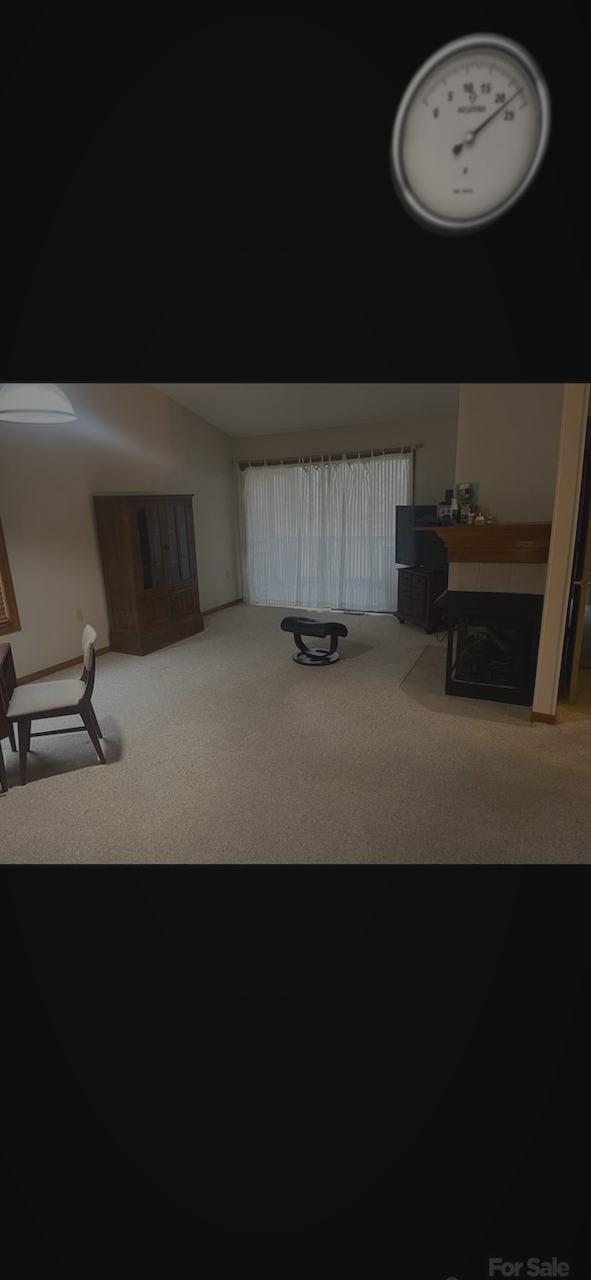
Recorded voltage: V 22.5
